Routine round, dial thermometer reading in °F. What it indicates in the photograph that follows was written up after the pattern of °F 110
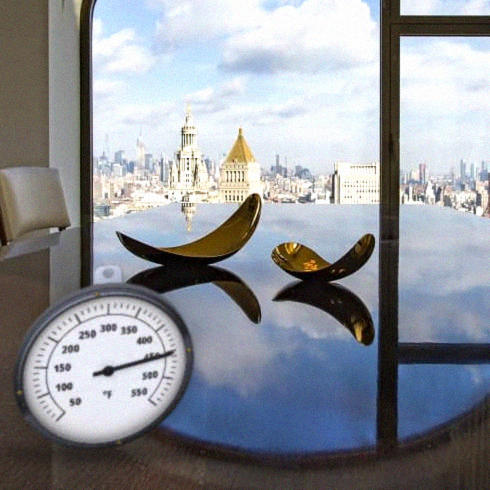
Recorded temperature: °F 450
